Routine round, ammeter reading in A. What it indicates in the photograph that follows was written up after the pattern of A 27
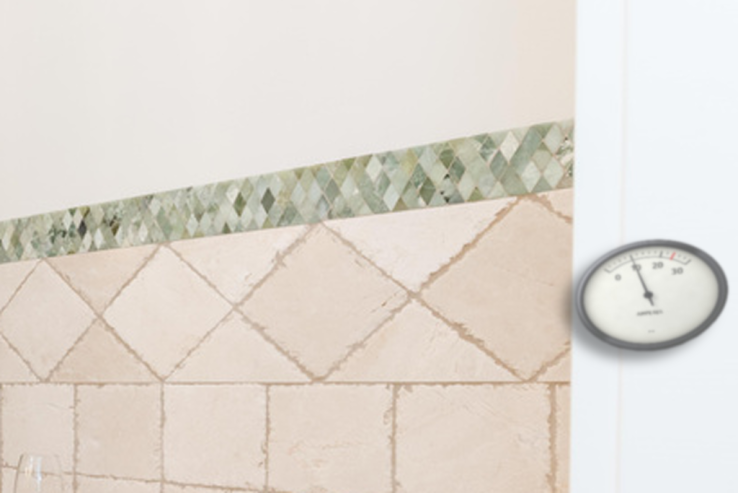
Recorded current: A 10
